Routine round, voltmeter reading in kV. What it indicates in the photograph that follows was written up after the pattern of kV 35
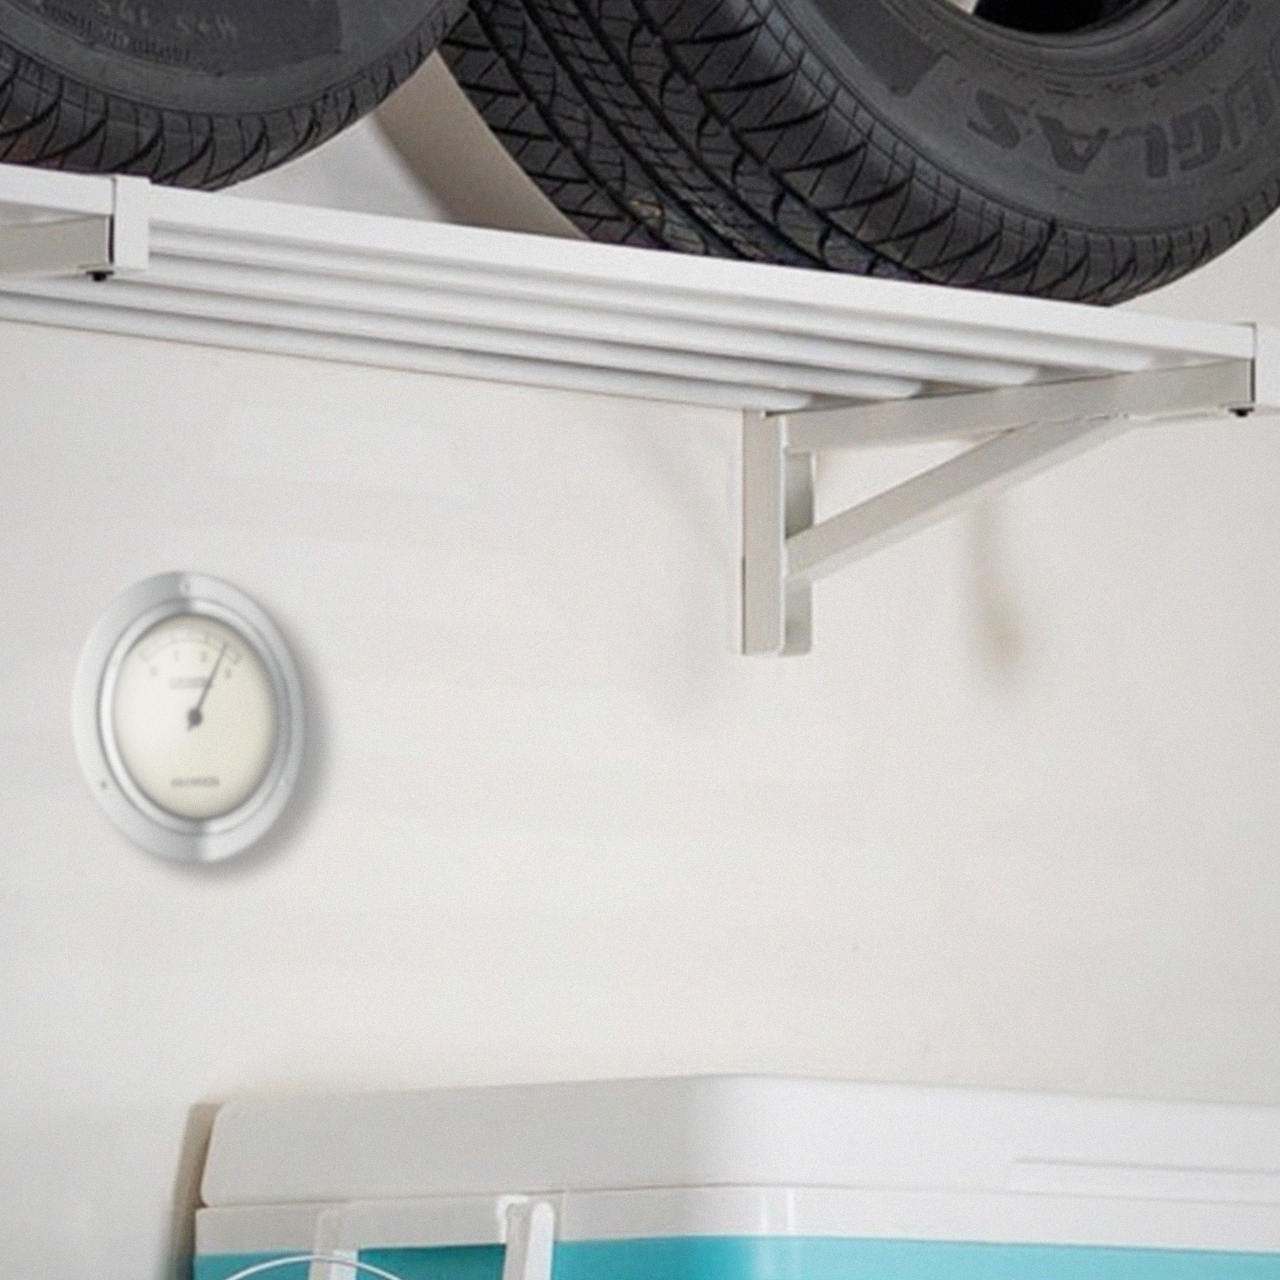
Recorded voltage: kV 2.5
